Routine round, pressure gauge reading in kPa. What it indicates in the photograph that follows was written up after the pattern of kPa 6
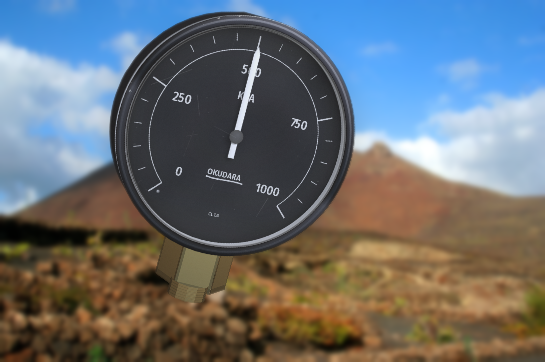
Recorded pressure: kPa 500
